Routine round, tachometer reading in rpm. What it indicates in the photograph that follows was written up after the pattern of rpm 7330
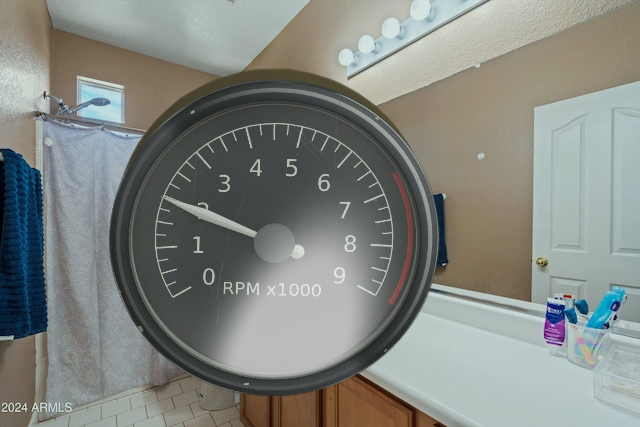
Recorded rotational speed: rpm 2000
